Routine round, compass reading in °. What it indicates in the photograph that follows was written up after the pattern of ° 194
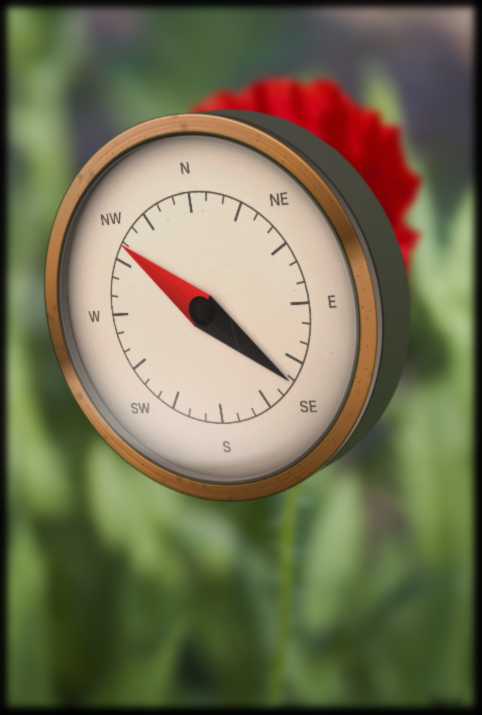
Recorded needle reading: ° 310
